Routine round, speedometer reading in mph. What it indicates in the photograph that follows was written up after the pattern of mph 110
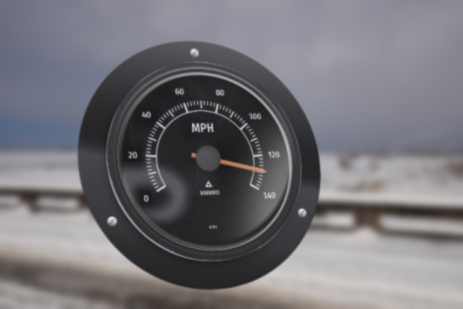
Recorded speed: mph 130
